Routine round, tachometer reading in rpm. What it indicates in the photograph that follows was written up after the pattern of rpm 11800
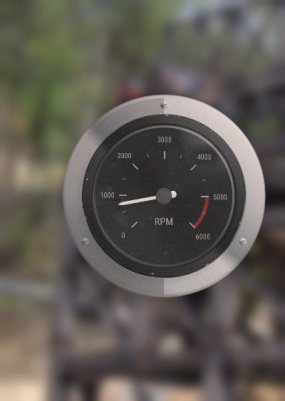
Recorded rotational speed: rpm 750
